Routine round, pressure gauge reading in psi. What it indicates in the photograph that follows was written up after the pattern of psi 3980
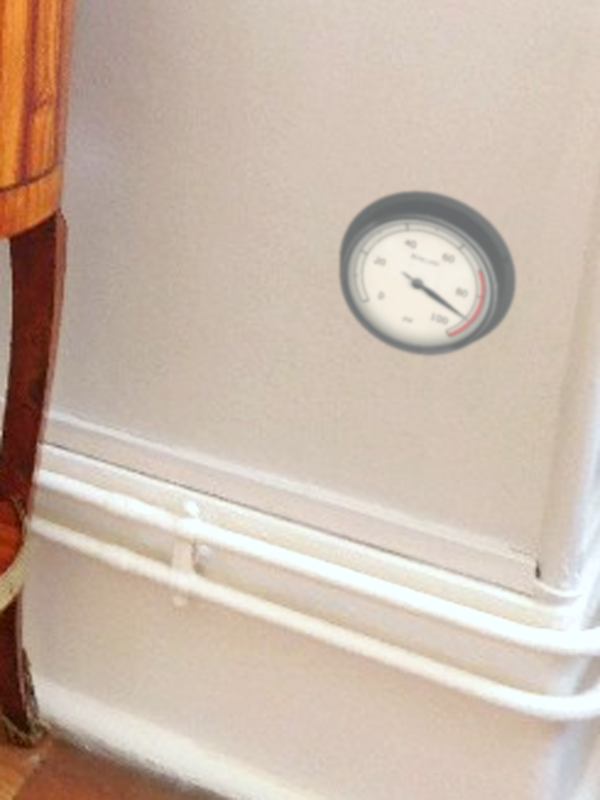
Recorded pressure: psi 90
